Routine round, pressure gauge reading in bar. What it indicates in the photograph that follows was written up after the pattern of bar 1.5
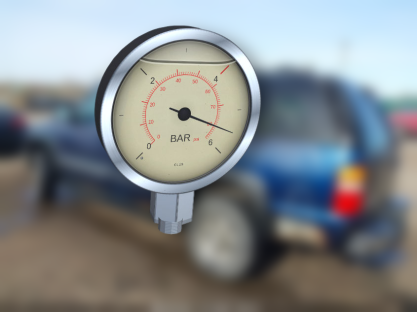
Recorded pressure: bar 5.5
